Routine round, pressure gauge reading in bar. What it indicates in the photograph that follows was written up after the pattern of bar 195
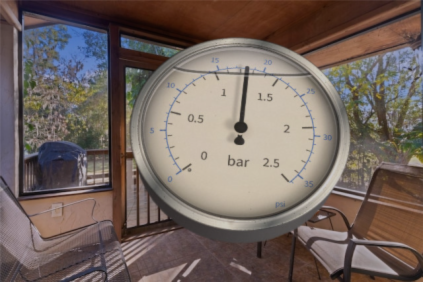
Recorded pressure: bar 1.25
